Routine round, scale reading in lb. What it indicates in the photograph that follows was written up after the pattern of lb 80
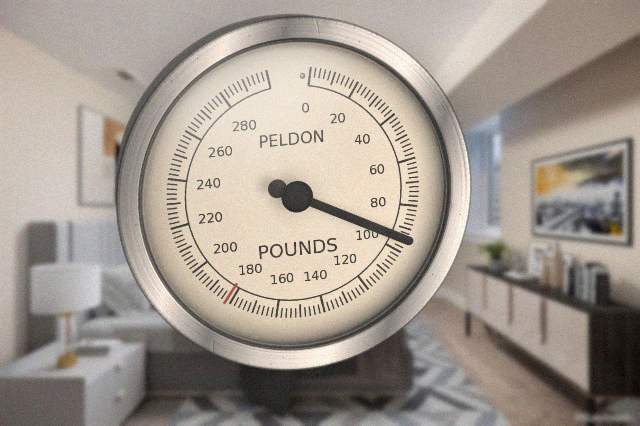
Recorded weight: lb 94
